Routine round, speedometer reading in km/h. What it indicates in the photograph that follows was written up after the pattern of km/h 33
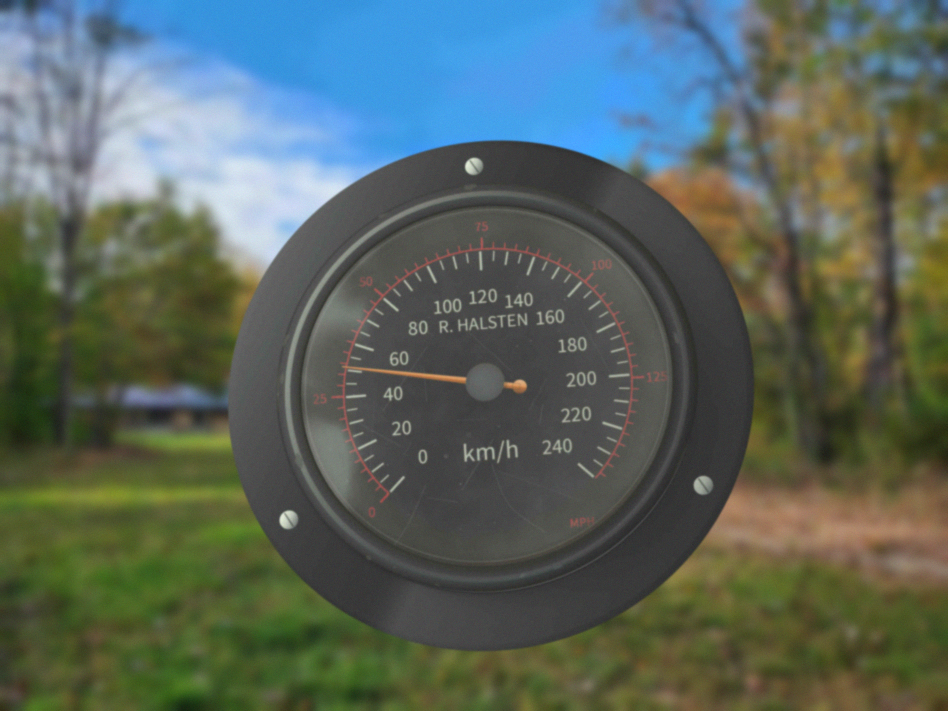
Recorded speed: km/h 50
